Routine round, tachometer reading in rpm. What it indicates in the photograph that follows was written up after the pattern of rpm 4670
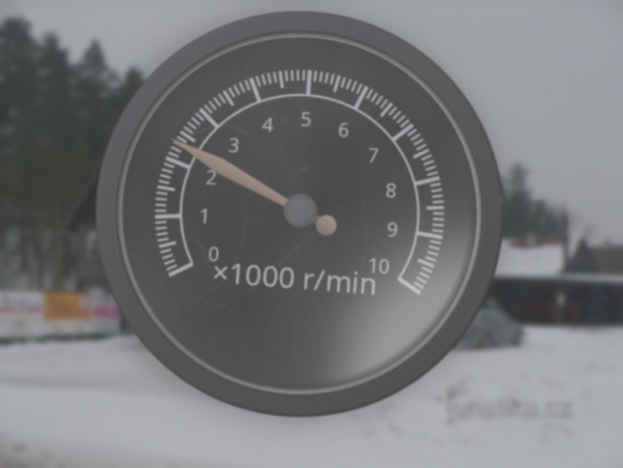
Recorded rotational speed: rpm 2300
